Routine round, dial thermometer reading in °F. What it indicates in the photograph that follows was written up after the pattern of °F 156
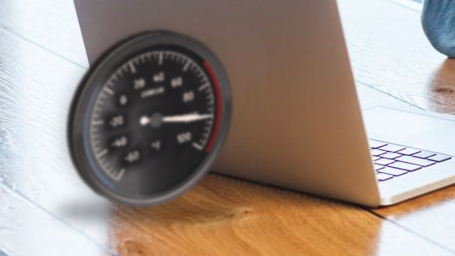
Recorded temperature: °F 100
